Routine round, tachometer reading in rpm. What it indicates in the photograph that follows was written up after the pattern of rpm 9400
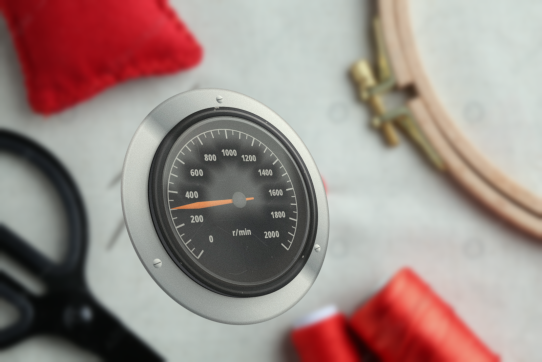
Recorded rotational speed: rpm 300
